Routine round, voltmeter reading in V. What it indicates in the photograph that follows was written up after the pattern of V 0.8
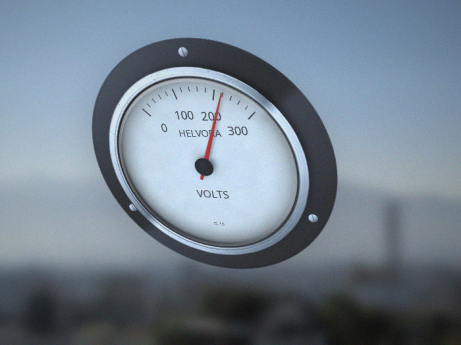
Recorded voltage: V 220
